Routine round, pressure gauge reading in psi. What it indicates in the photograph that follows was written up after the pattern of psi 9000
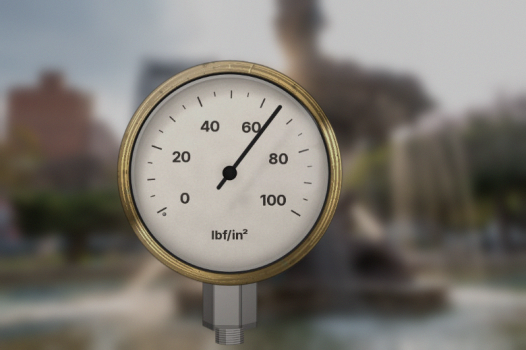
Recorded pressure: psi 65
